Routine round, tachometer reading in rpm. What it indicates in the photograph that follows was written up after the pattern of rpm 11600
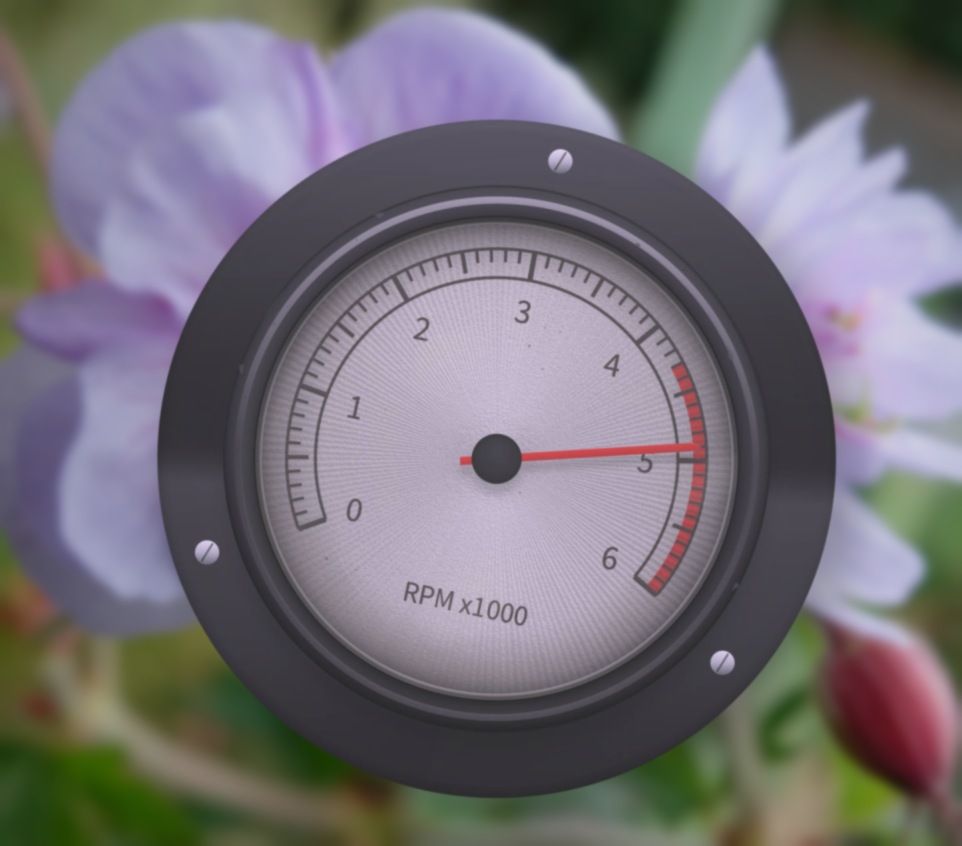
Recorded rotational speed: rpm 4900
